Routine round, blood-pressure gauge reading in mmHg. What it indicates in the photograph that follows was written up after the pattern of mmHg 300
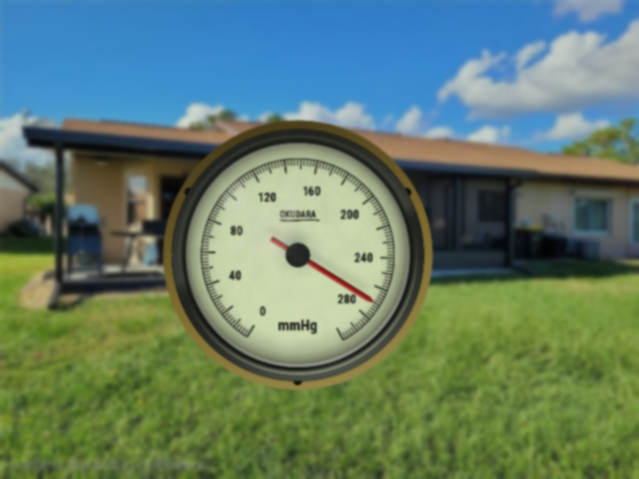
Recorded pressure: mmHg 270
